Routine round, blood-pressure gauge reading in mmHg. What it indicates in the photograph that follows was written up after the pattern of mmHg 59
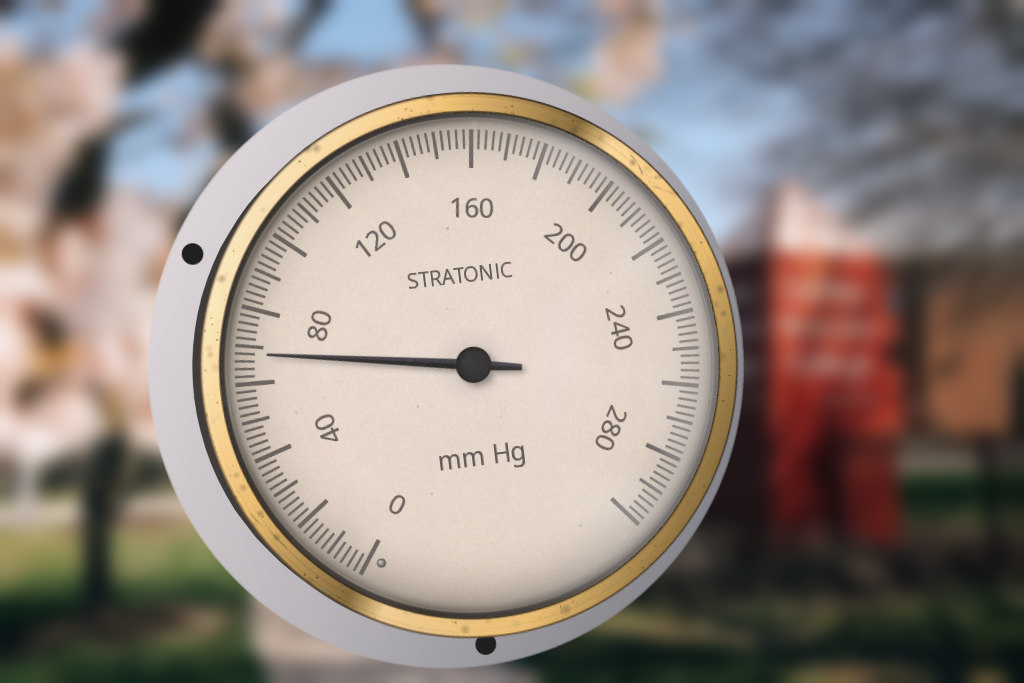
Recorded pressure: mmHg 68
